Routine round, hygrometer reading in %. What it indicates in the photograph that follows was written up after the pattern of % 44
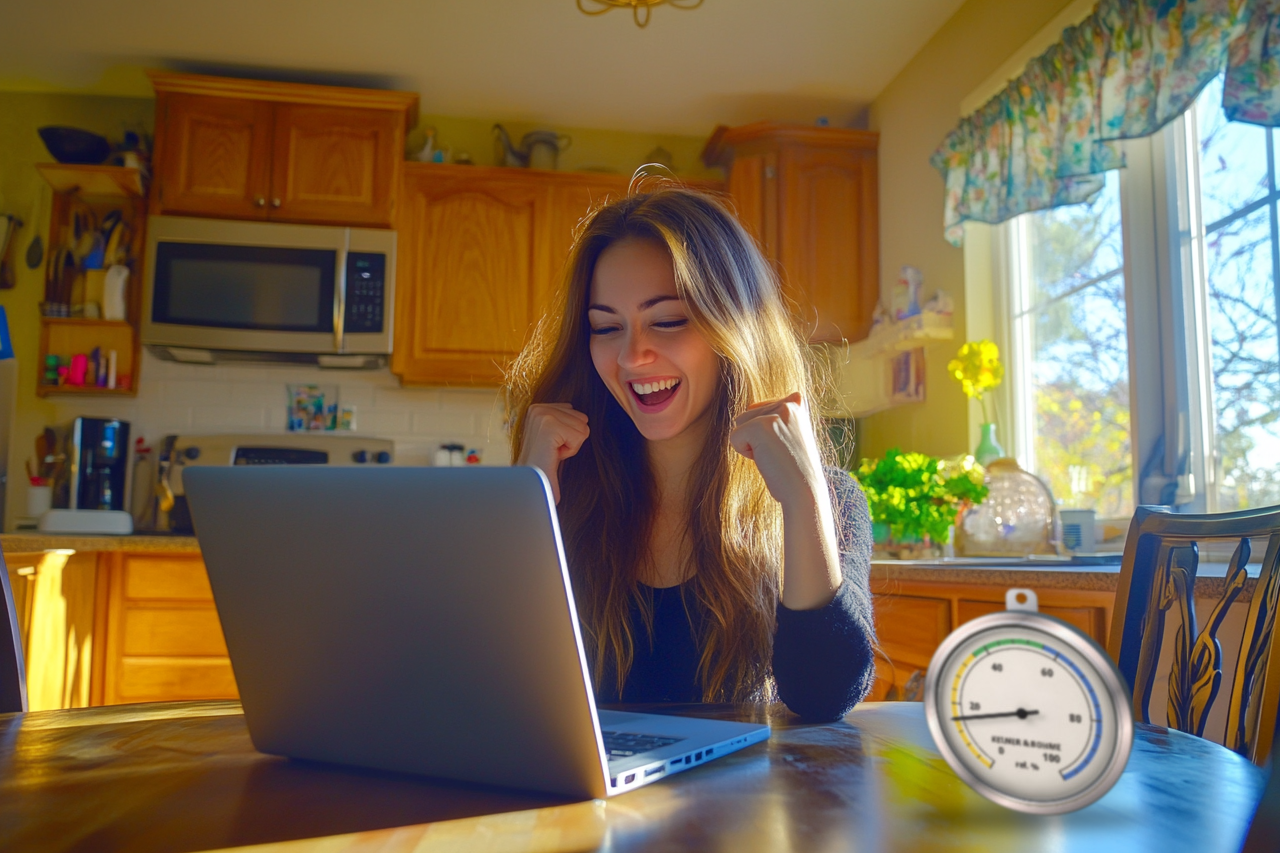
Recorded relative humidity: % 16
